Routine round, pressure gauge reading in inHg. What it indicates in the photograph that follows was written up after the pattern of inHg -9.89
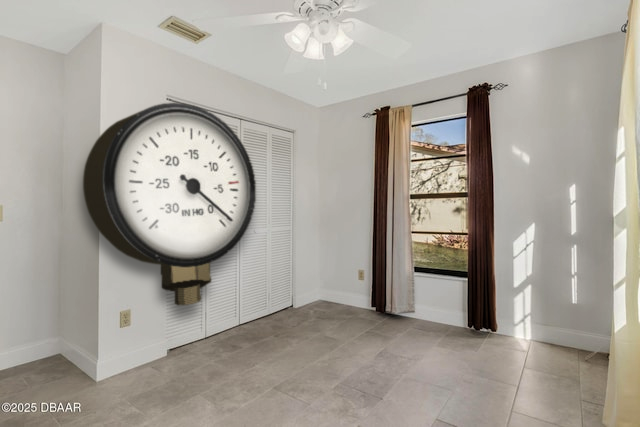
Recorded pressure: inHg -1
